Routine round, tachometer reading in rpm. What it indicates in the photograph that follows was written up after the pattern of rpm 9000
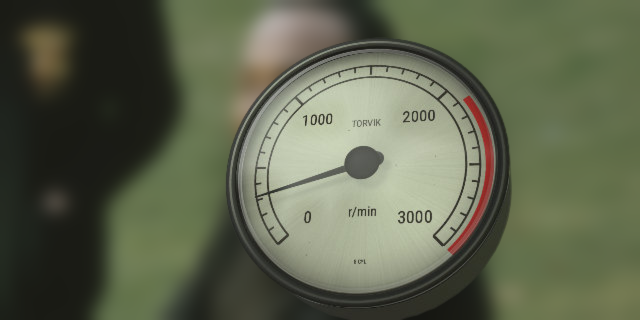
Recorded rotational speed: rpm 300
